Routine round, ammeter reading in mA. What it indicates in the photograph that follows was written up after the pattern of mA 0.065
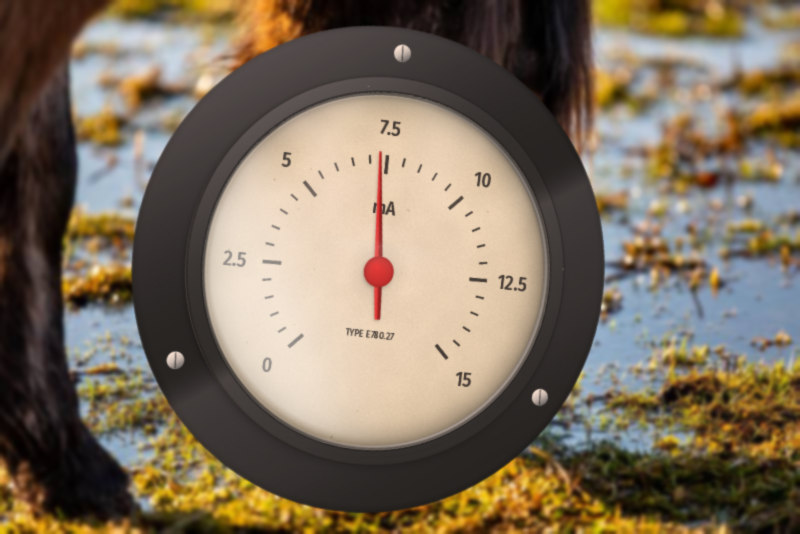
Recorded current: mA 7.25
